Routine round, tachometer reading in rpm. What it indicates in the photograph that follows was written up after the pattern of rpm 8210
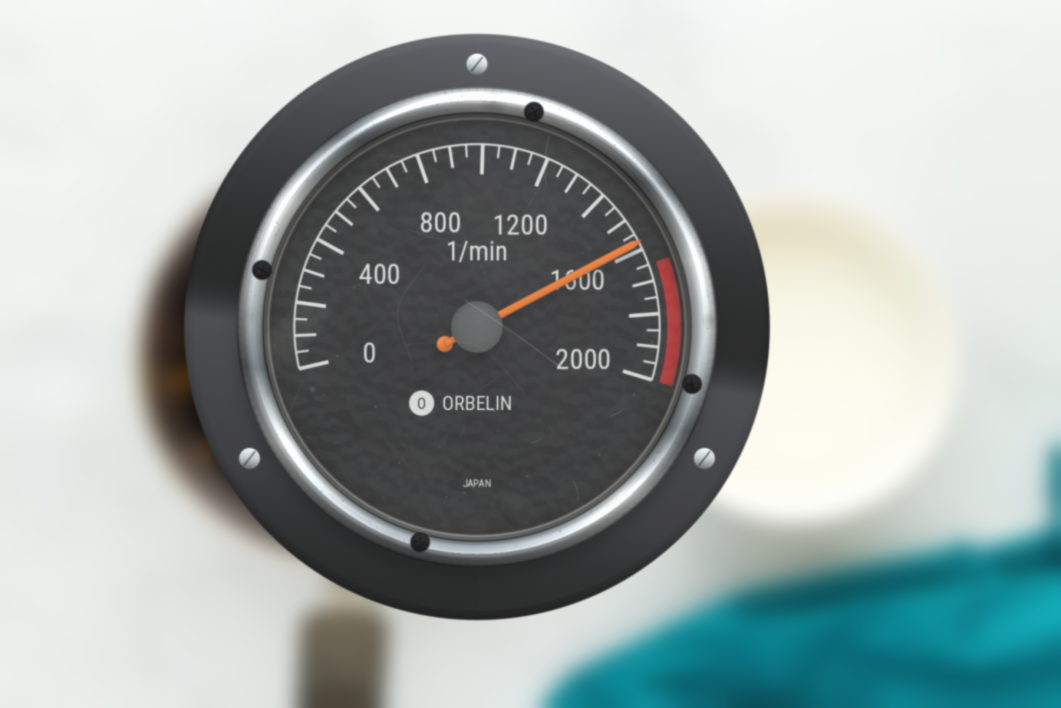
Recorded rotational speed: rpm 1575
